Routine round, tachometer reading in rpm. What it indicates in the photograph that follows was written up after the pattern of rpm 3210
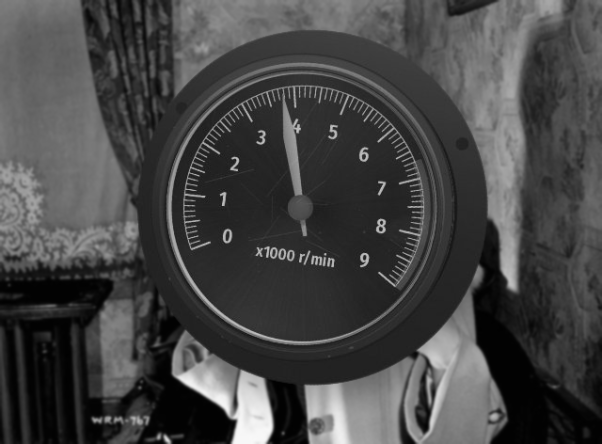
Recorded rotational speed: rpm 3800
